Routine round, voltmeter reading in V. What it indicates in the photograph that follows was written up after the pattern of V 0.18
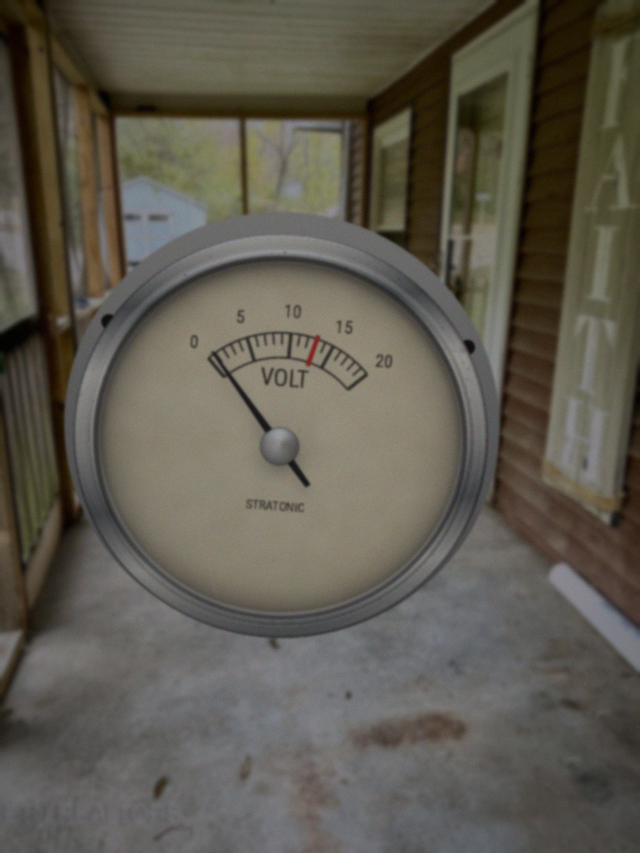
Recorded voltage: V 1
